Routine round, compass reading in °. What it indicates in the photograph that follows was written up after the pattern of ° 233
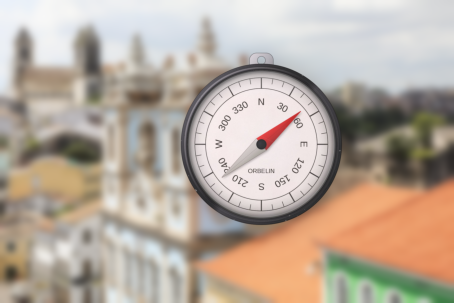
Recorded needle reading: ° 50
